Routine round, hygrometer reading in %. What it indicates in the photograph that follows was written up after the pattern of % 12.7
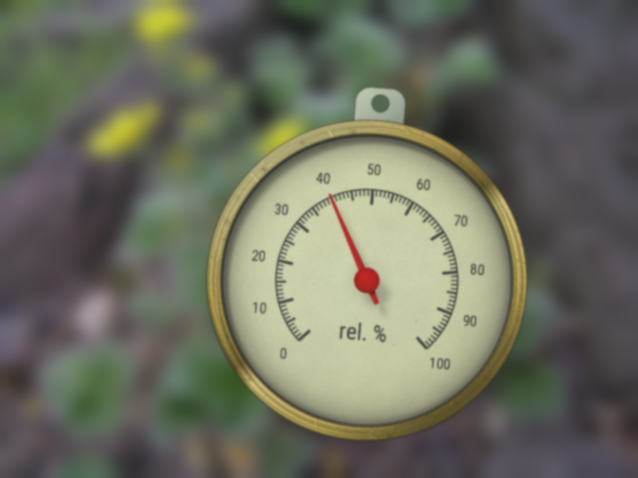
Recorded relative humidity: % 40
